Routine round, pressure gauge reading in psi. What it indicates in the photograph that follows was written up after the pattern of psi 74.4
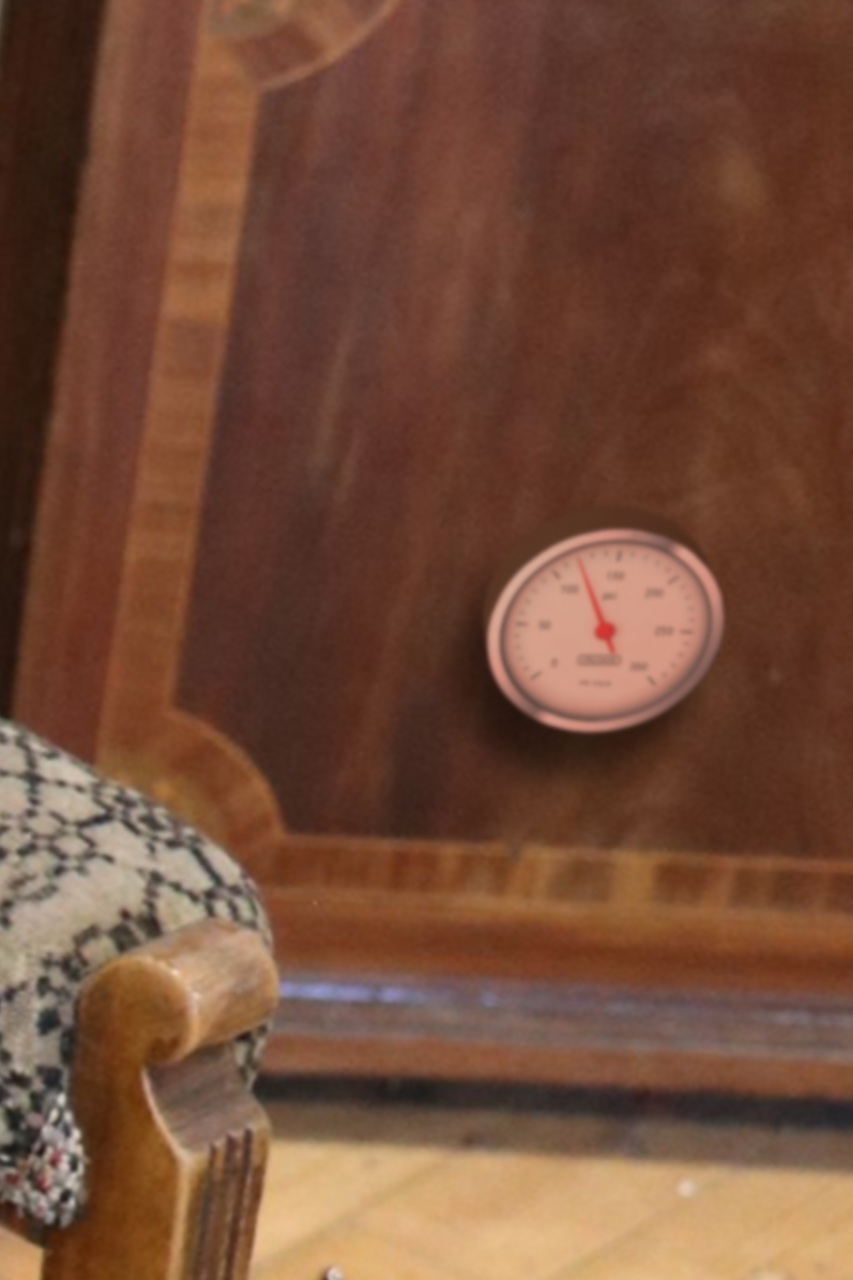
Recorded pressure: psi 120
